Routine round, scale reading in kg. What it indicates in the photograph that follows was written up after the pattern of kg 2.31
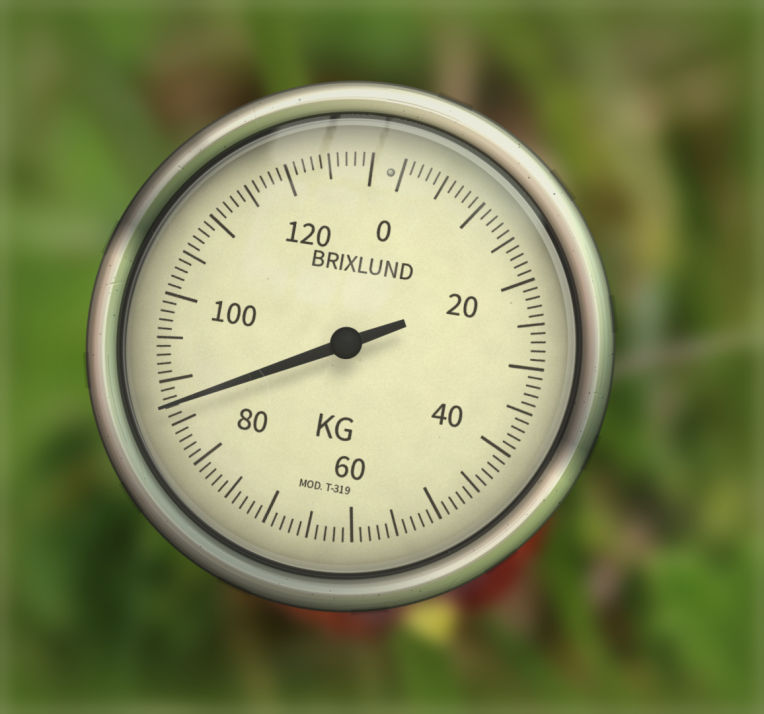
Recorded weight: kg 87
